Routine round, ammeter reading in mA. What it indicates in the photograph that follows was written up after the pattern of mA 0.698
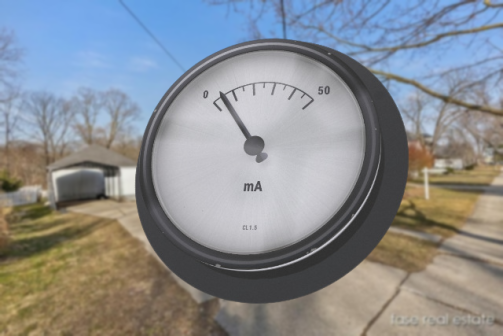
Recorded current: mA 5
